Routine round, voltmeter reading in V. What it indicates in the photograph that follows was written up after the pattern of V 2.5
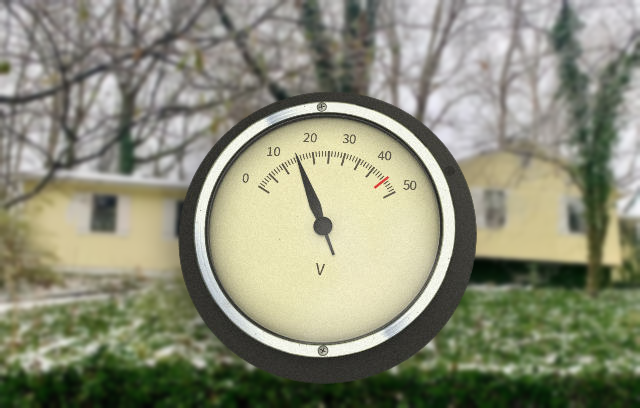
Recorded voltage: V 15
